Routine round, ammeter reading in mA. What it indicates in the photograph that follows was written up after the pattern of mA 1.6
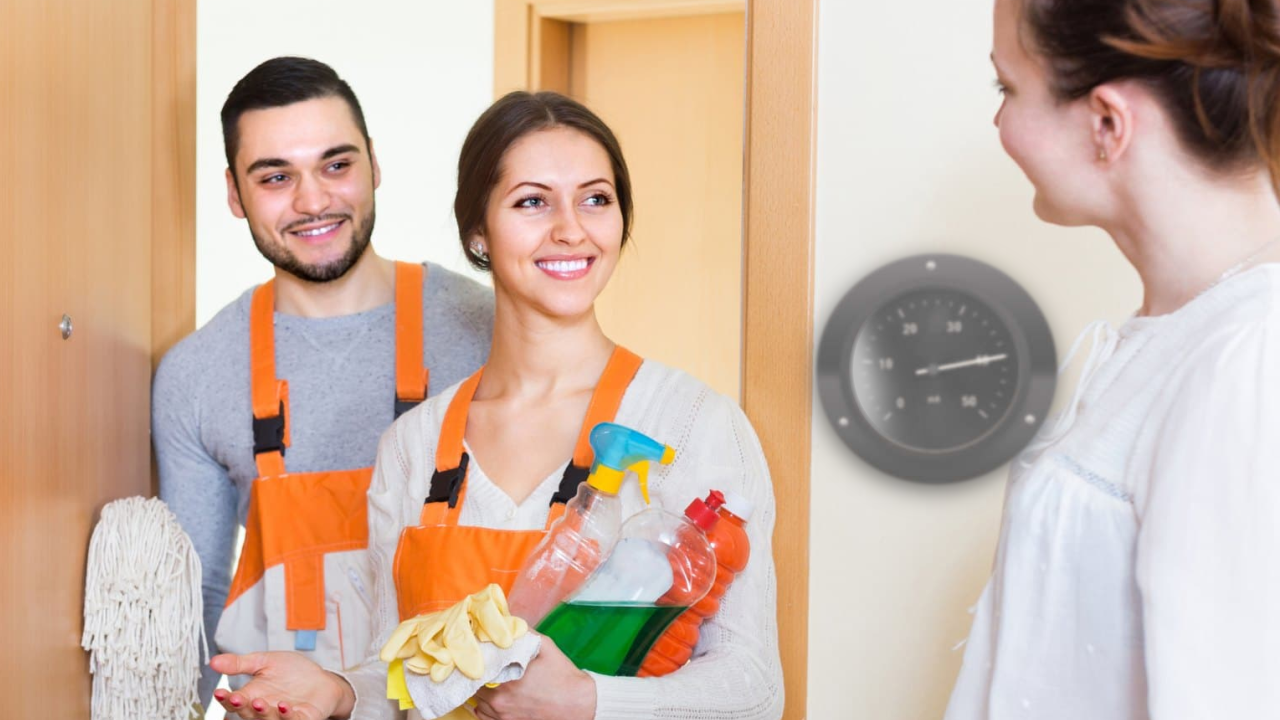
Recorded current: mA 40
